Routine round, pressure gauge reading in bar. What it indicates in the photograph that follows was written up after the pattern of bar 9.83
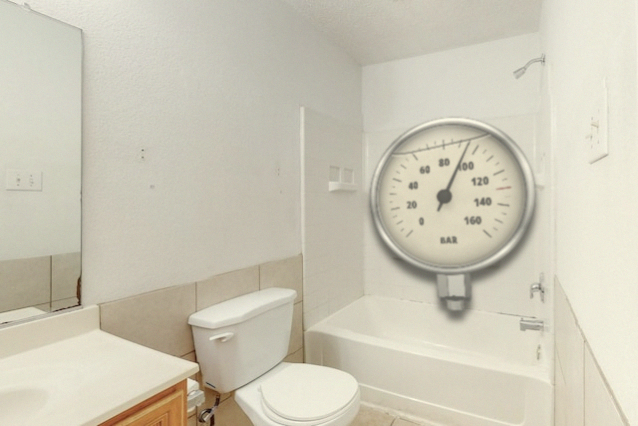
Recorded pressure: bar 95
